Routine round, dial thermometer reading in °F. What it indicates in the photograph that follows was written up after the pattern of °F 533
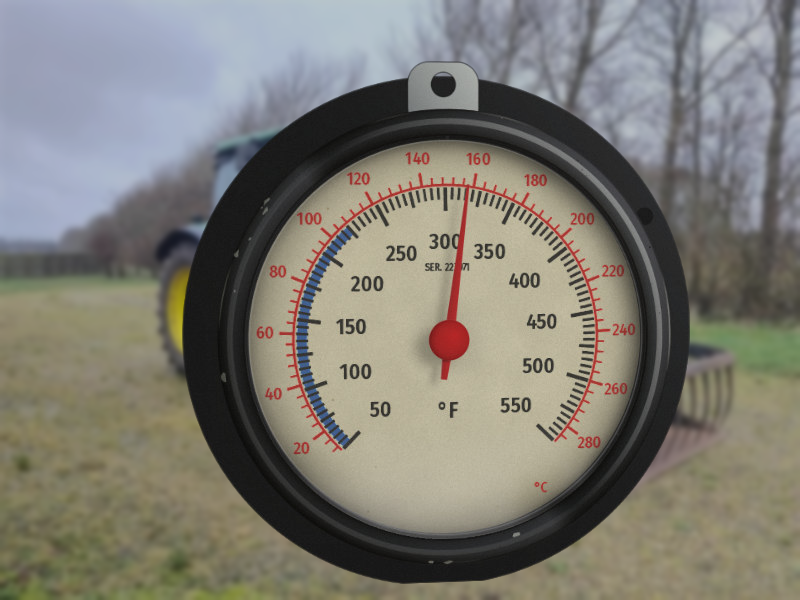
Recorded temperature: °F 315
